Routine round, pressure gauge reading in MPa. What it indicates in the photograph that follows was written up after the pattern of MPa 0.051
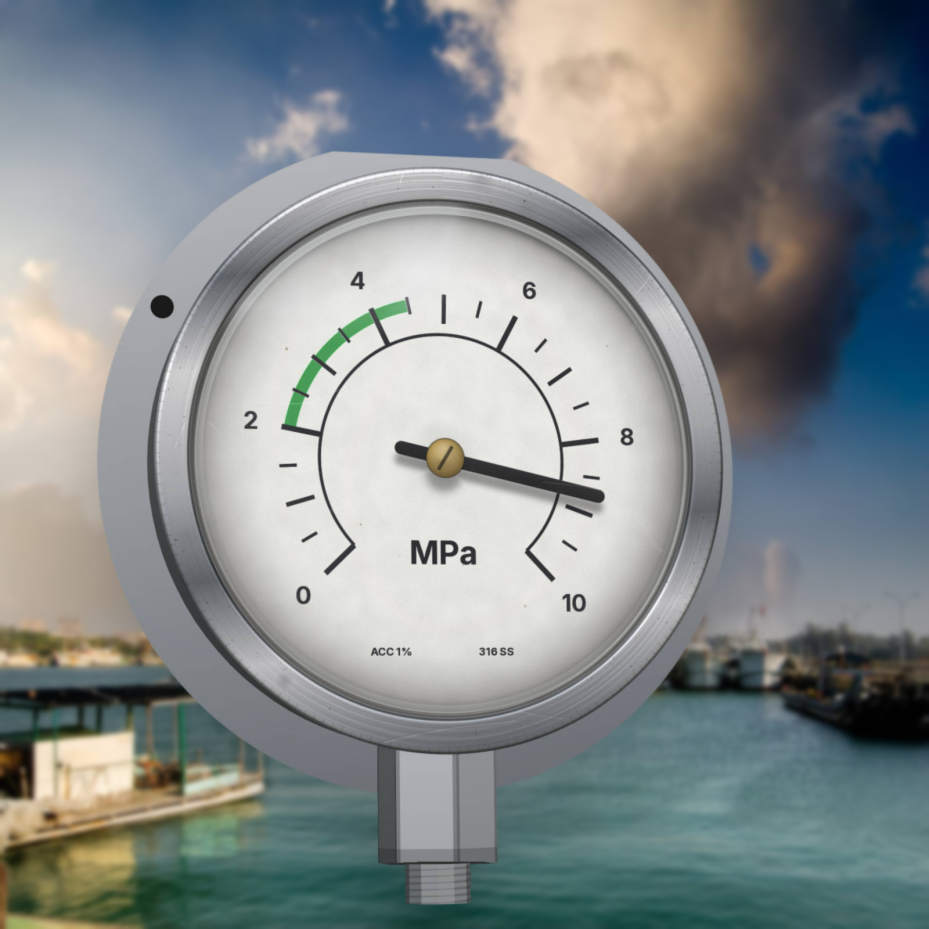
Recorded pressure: MPa 8.75
